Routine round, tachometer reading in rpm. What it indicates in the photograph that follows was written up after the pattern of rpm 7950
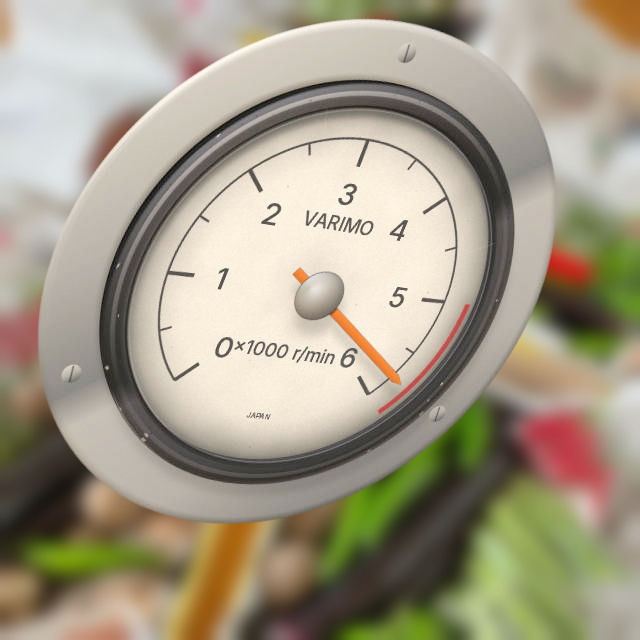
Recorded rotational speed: rpm 5750
